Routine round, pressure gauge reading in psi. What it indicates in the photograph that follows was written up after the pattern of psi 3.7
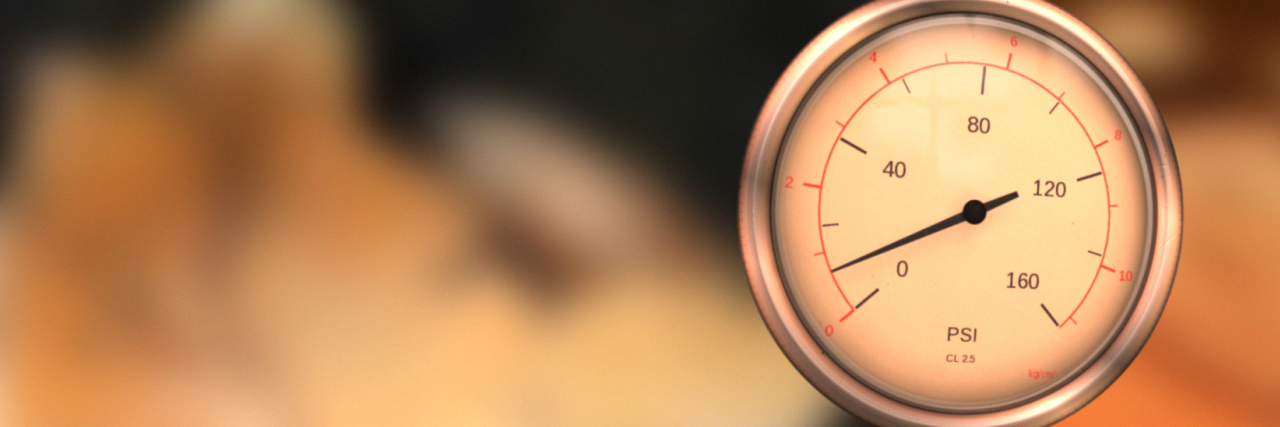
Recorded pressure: psi 10
